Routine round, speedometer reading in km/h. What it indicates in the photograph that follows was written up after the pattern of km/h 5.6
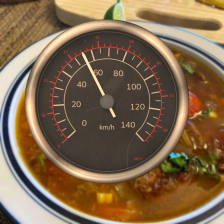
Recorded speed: km/h 55
